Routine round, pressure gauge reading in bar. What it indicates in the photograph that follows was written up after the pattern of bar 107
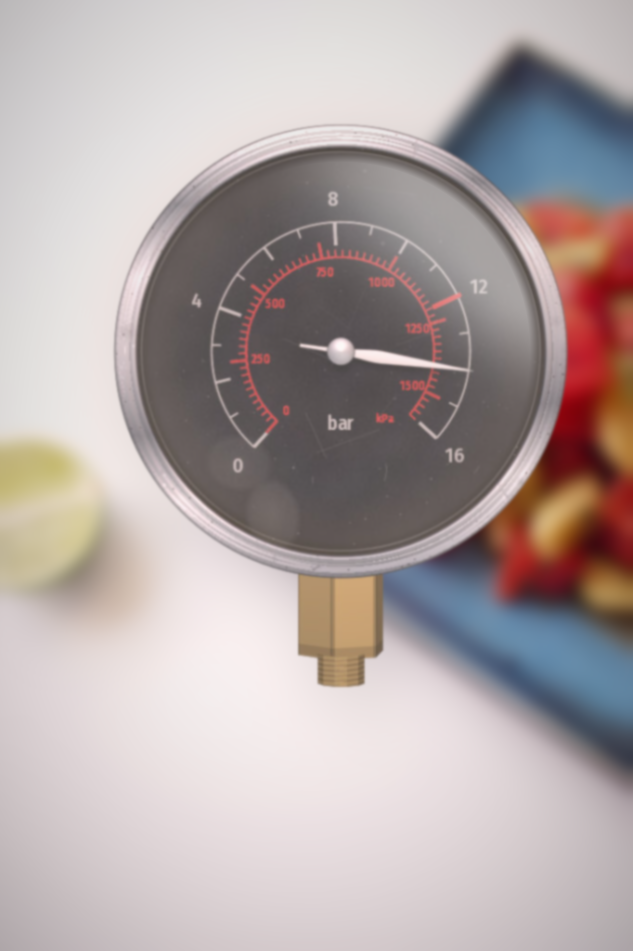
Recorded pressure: bar 14
